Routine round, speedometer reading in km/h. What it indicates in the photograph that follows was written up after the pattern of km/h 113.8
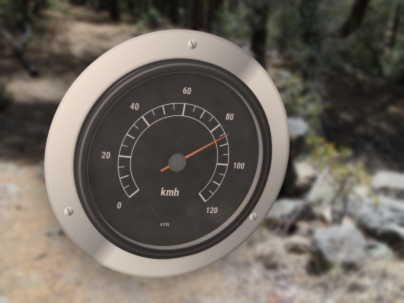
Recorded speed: km/h 85
